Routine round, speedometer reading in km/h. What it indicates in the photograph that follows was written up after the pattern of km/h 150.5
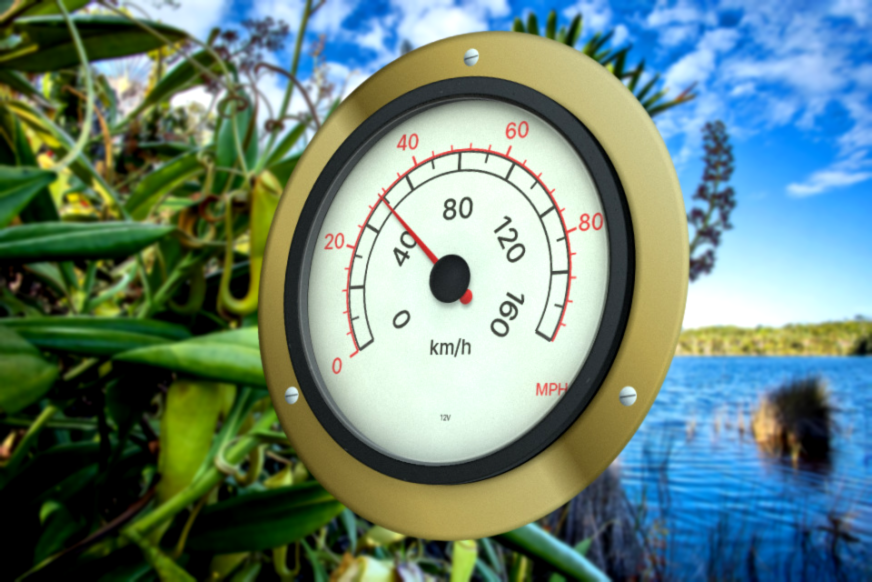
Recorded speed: km/h 50
